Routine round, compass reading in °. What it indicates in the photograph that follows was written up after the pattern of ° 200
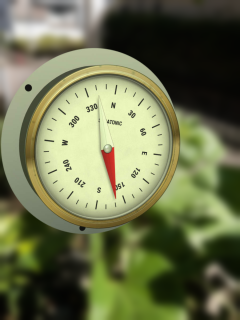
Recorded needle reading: ° 160
